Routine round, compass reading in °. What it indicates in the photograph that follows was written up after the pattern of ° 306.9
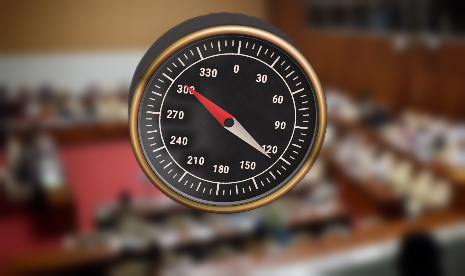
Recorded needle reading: ° 305
